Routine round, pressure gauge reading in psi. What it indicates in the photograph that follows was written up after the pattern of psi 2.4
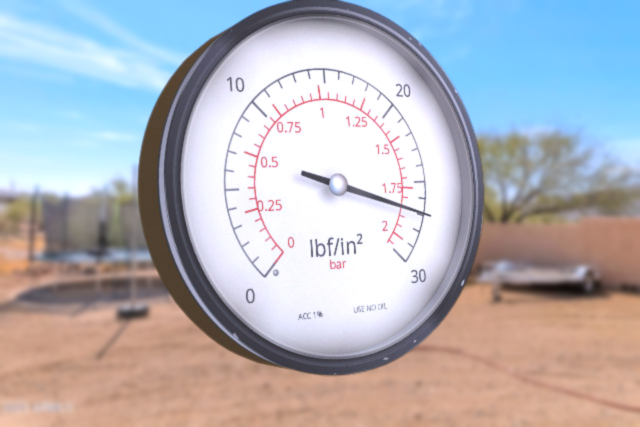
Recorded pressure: psi 27
